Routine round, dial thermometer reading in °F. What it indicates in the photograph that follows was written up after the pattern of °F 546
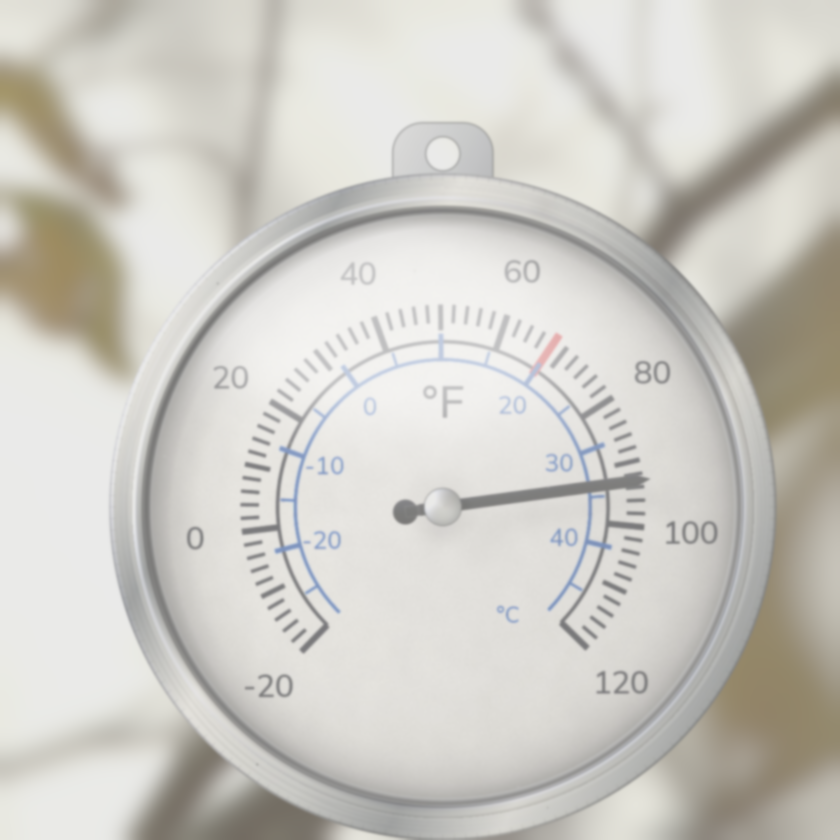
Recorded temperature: °F 93
